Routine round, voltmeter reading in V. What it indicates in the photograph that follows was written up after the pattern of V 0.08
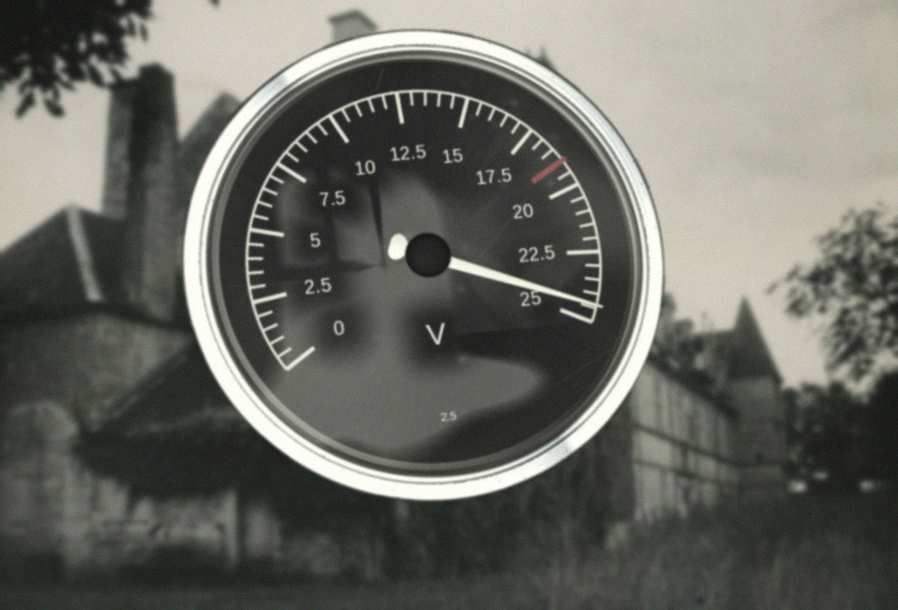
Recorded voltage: V 24.5
